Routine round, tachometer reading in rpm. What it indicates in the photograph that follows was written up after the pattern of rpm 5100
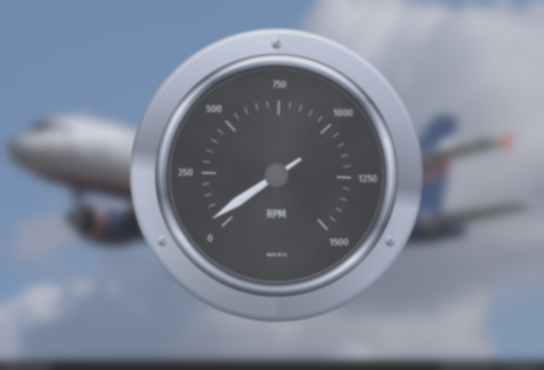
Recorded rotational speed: rpm 50
